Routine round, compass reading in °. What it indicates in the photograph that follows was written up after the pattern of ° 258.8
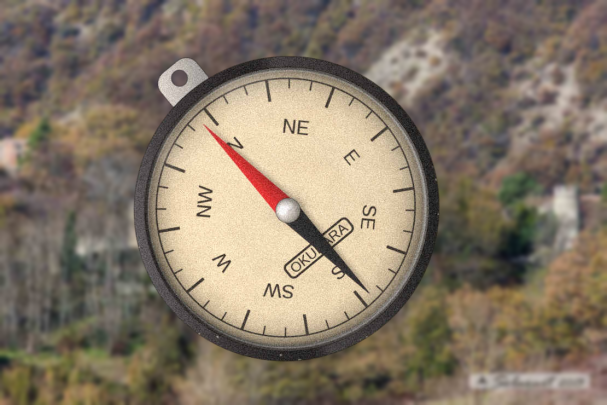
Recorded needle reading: ° 355
